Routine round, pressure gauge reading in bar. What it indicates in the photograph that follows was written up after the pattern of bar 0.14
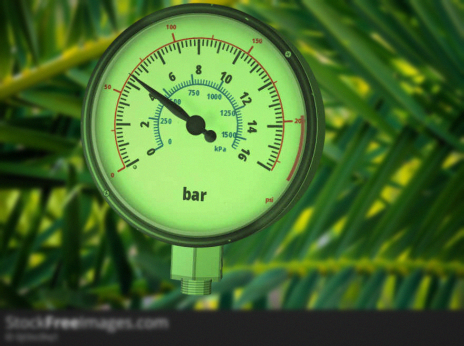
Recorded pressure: bar 4.4
